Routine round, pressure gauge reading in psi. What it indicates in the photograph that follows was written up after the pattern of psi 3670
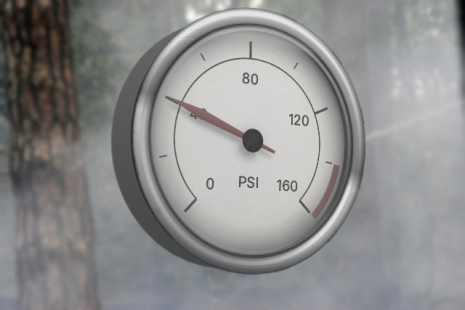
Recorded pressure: psi 40
